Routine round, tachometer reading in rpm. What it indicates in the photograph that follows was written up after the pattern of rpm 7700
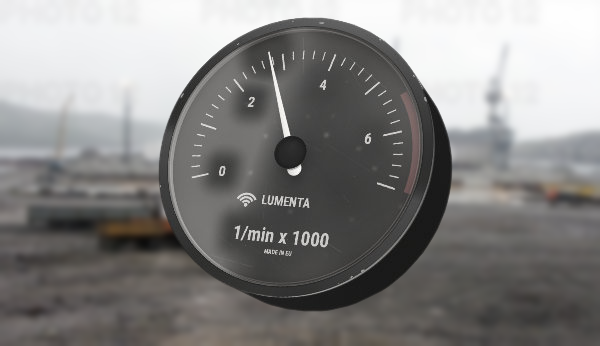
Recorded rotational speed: rpm 2800
